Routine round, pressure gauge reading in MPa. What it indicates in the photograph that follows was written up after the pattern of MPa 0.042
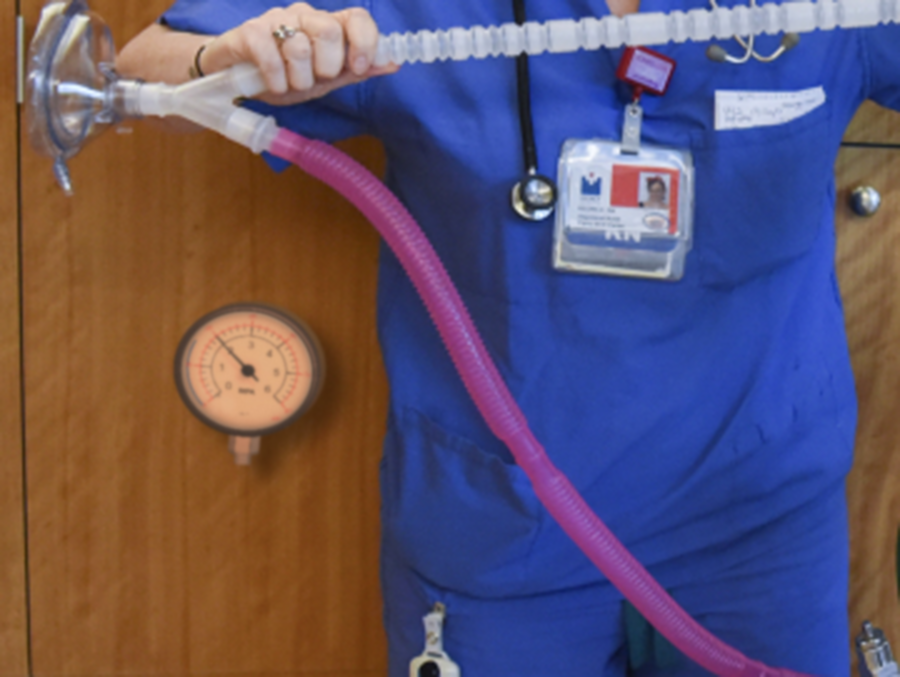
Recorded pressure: MPa 2
